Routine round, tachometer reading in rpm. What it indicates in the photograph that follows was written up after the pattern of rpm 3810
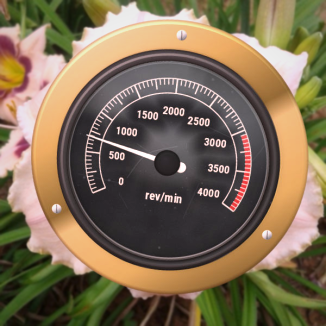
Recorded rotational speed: rpm 700
